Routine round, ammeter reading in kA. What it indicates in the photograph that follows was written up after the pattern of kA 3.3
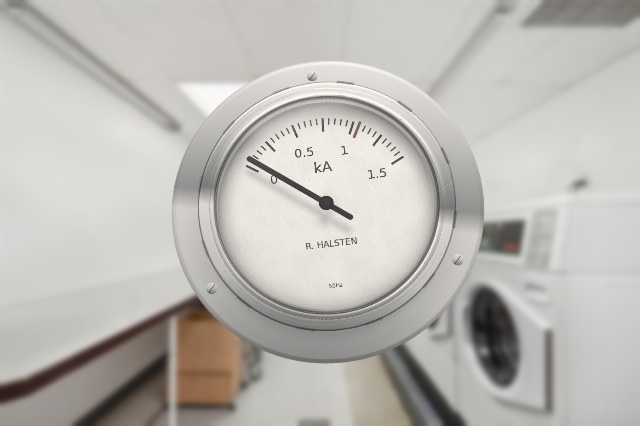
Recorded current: kA 0.05
